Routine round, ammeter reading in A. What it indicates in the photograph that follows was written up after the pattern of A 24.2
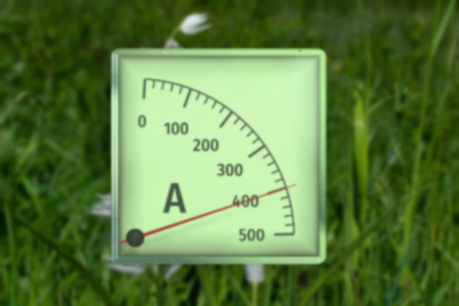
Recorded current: A 400
